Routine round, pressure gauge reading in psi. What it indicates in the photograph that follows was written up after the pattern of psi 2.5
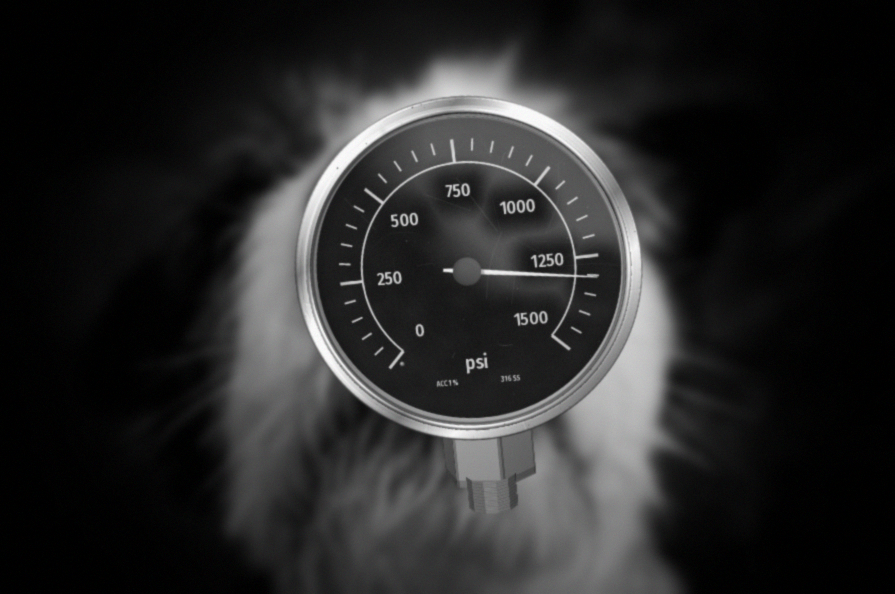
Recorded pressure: psi 1300
